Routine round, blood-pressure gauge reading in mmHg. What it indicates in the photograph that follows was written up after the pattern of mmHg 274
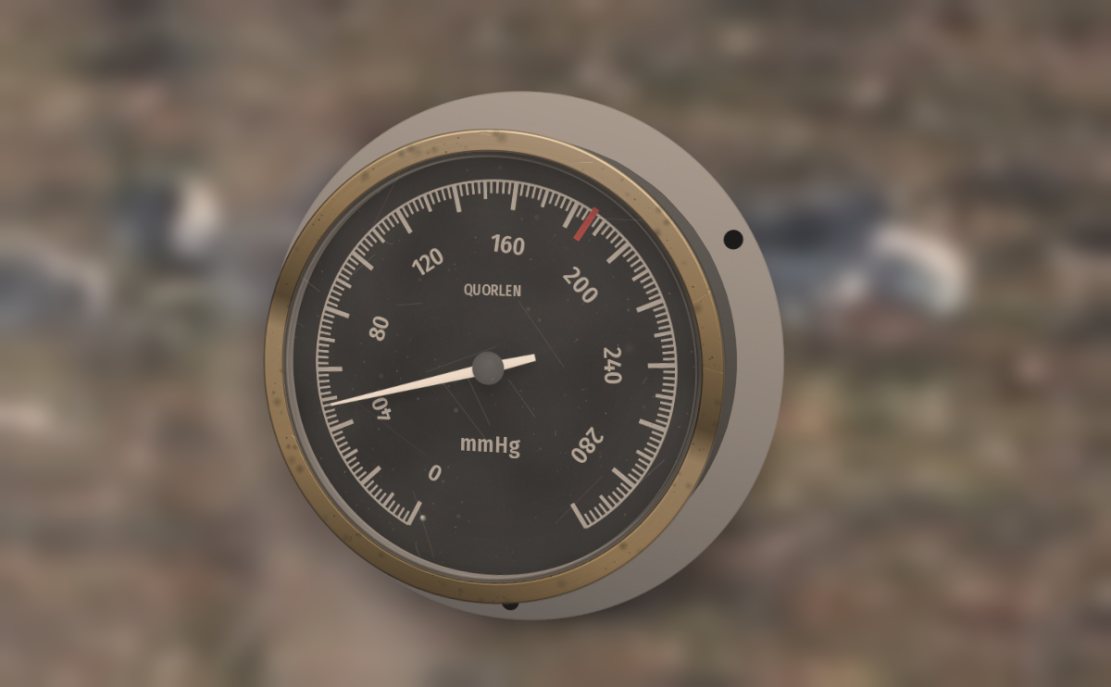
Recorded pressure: mmHg 48
